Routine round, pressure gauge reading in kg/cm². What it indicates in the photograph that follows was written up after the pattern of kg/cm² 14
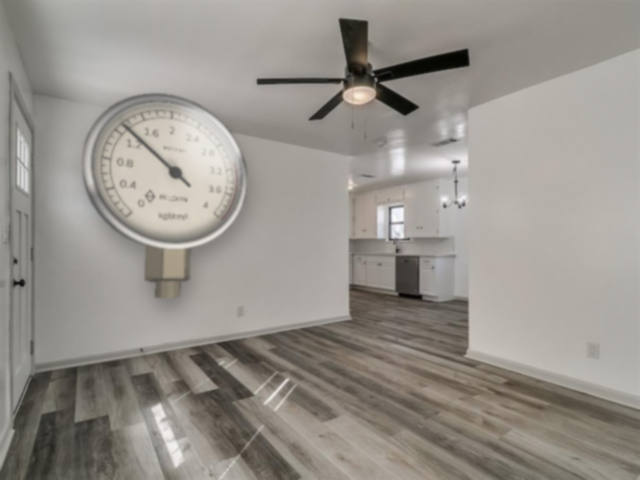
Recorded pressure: kg/cm² 1.3
